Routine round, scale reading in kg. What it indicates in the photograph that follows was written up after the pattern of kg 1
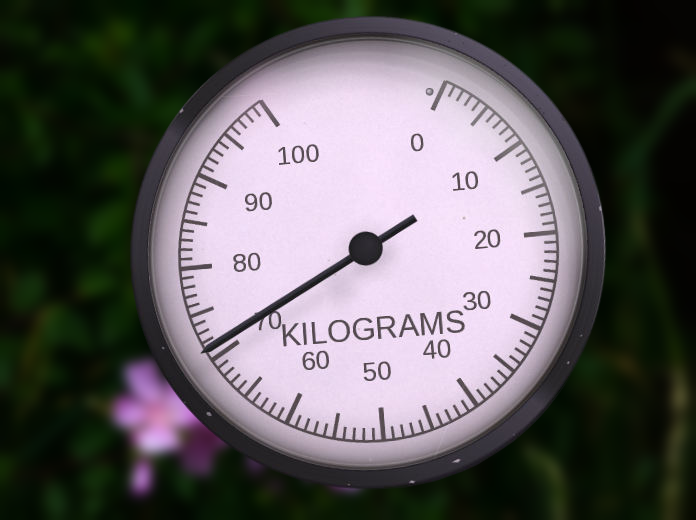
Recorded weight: kg 71
